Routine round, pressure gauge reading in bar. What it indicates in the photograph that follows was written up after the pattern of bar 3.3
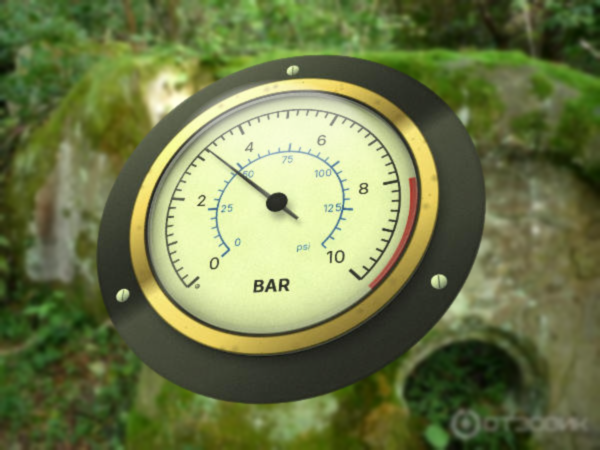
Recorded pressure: bar 3.2
